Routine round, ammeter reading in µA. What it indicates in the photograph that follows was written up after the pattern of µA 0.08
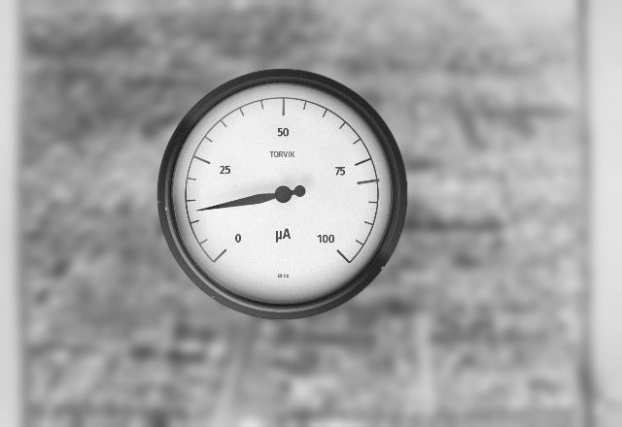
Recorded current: µA 12.5
